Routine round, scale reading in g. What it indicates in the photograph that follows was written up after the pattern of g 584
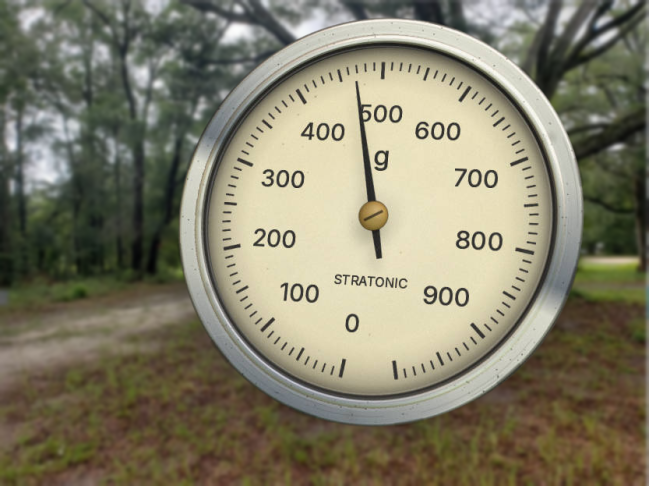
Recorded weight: g 470
